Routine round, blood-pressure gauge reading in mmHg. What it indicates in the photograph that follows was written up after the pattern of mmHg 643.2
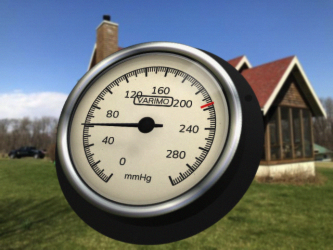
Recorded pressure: mmHg 60
